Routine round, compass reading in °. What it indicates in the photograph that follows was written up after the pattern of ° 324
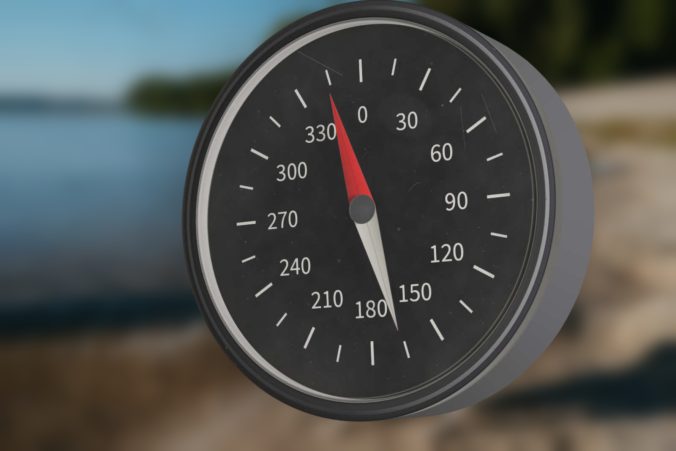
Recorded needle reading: ° 345
